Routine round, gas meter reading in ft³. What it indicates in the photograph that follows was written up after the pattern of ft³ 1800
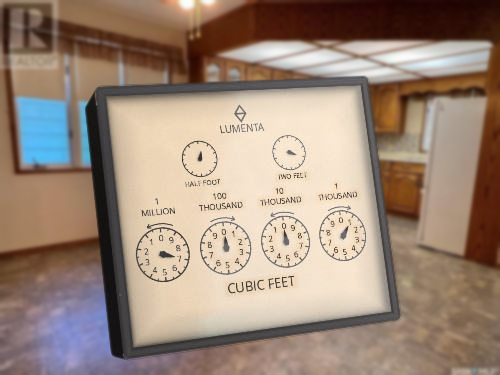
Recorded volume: ft³ 700100
